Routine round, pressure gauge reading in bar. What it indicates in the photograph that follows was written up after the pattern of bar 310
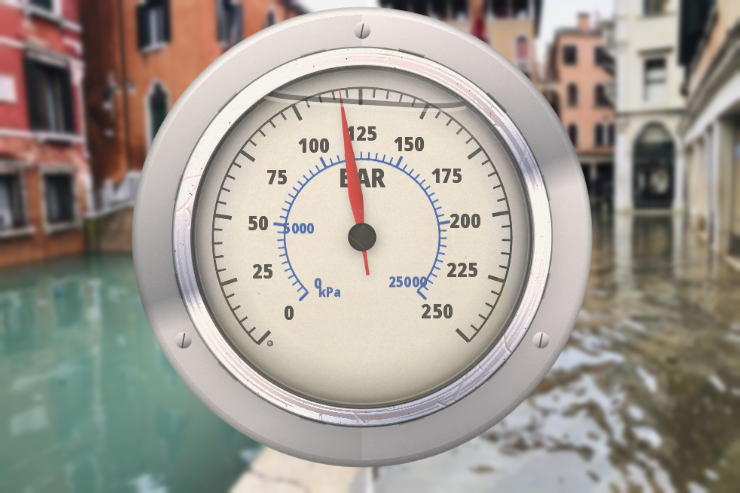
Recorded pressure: bar 117.5
